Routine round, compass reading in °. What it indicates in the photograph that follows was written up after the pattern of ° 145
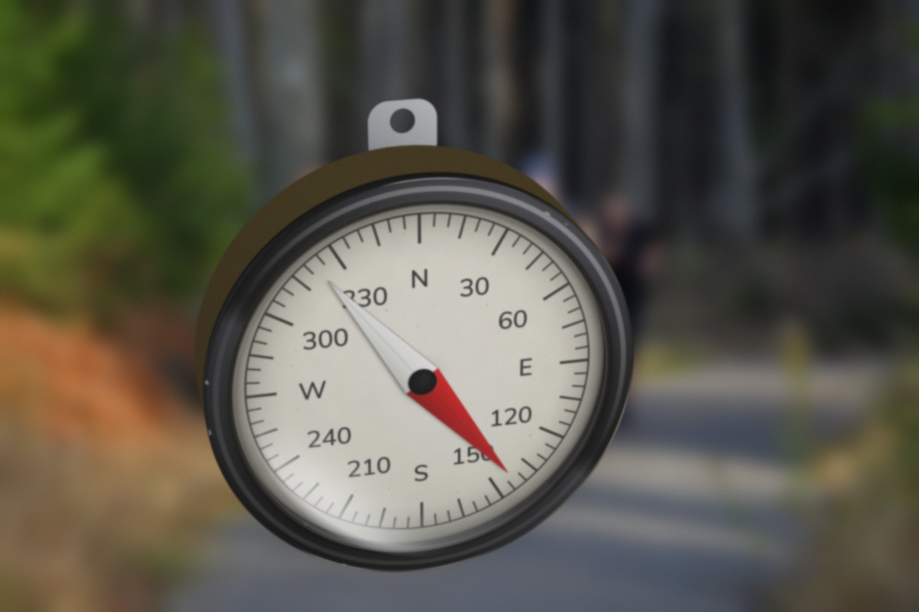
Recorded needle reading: ° 142.5
